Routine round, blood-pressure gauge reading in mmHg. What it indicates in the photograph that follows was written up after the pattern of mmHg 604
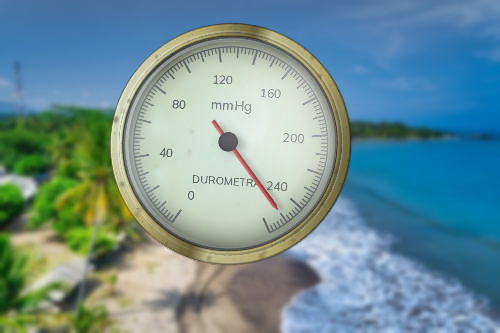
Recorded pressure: mmHg 250
